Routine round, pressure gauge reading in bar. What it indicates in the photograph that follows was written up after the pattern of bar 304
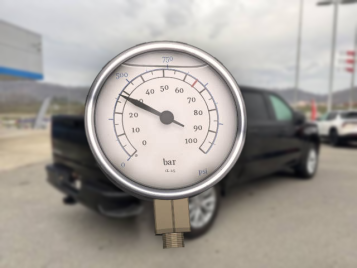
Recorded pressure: bar 27.5
